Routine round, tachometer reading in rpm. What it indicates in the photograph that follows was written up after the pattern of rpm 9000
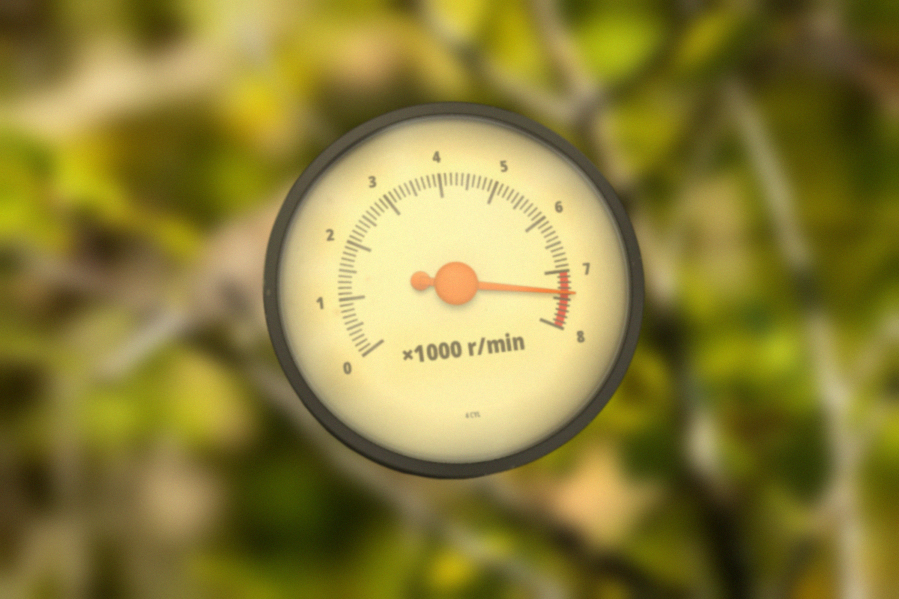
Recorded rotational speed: rpm 7400
